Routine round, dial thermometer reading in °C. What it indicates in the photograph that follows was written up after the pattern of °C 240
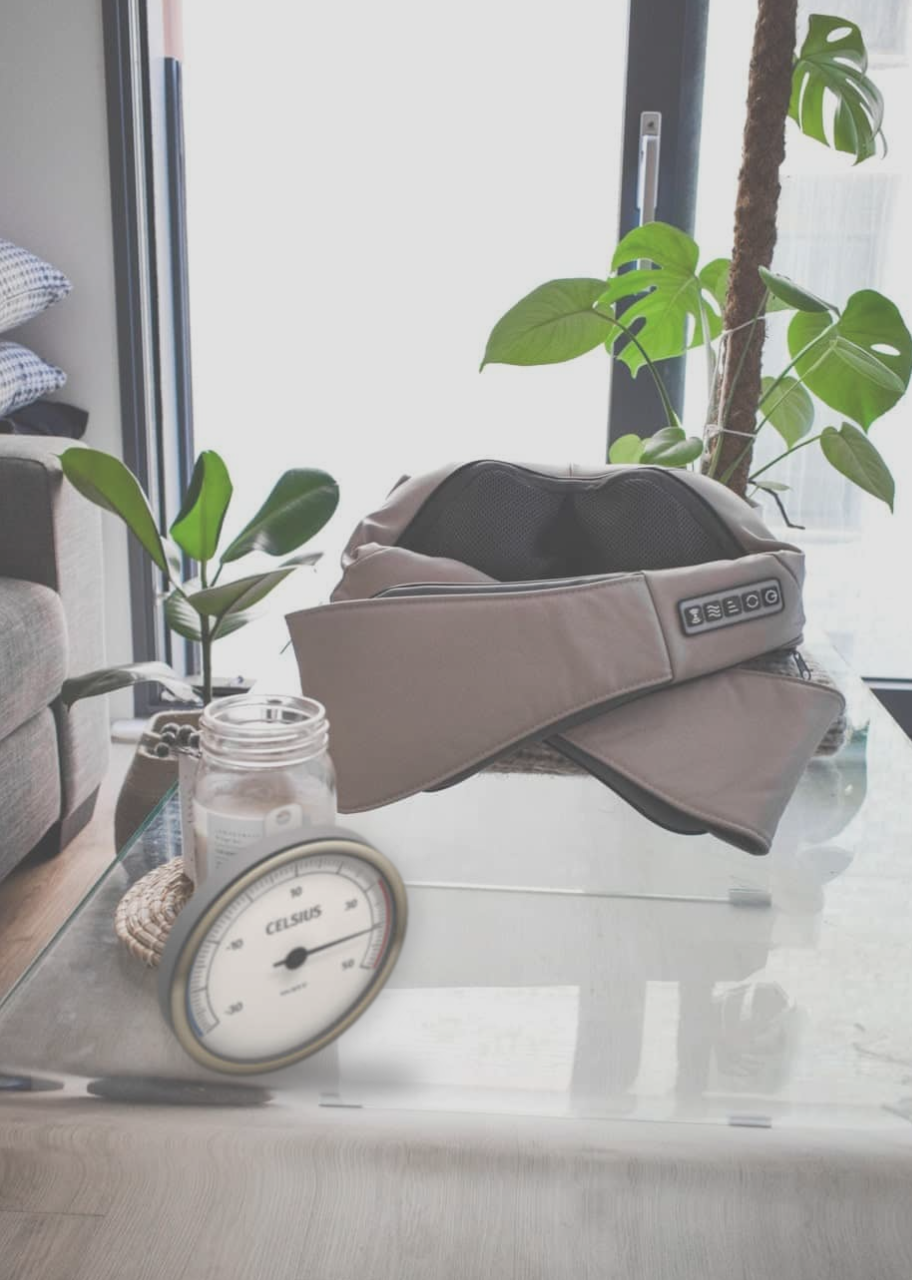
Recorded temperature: °C 40
